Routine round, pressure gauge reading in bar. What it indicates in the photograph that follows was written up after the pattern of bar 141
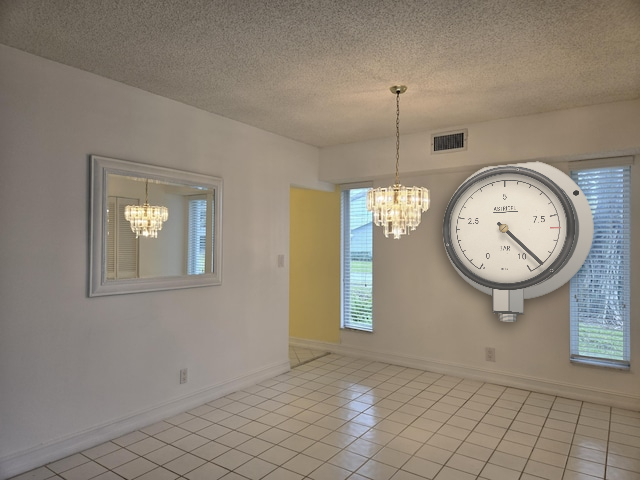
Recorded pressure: bar 9.5
